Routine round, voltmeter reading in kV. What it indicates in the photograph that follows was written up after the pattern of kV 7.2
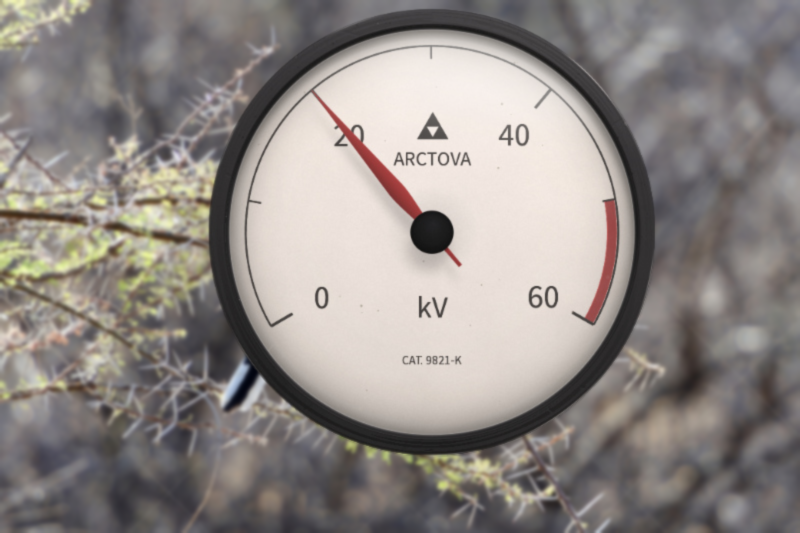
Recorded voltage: kV 20
